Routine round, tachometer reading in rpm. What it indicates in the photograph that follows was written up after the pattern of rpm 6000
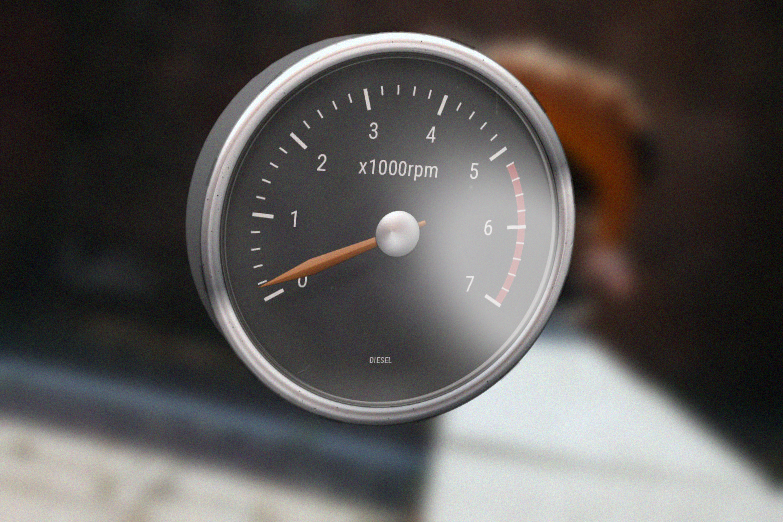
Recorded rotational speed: rpm 200
